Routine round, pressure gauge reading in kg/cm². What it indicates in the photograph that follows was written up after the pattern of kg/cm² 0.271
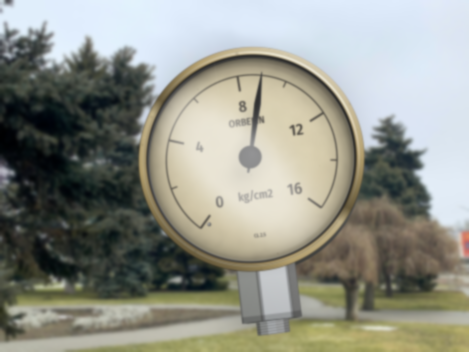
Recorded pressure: kg/cm² 9
